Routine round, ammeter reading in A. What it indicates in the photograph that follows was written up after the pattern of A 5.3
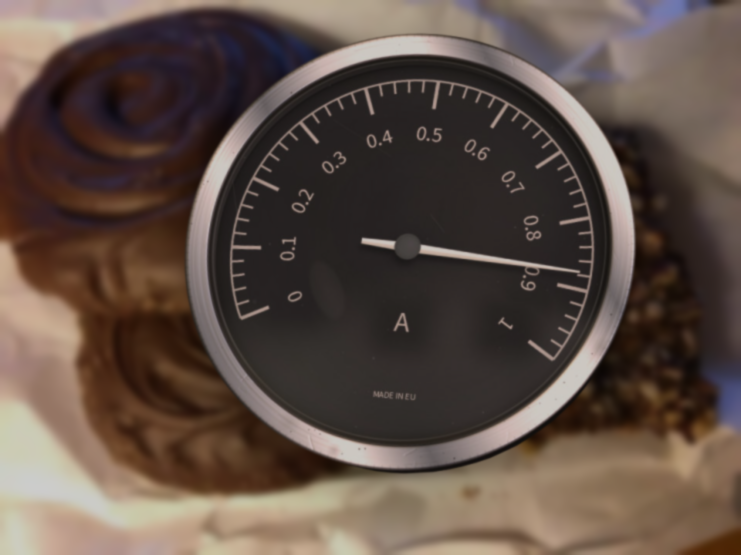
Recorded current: A 0.88
